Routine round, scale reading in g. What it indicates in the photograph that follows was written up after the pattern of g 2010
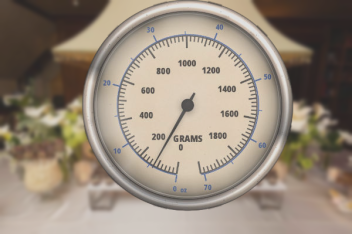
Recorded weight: g 120
